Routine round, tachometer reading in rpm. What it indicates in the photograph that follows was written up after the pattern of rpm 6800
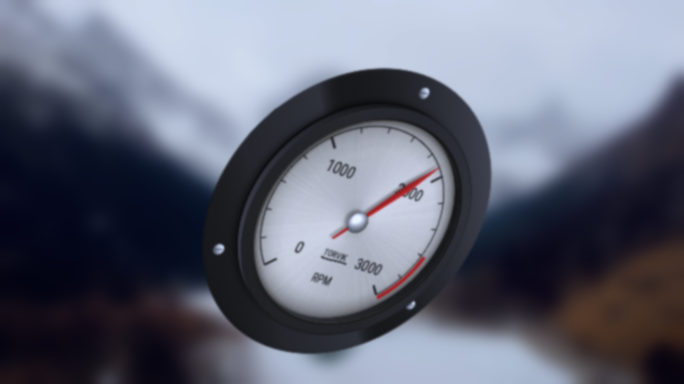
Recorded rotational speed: rpm 1900
